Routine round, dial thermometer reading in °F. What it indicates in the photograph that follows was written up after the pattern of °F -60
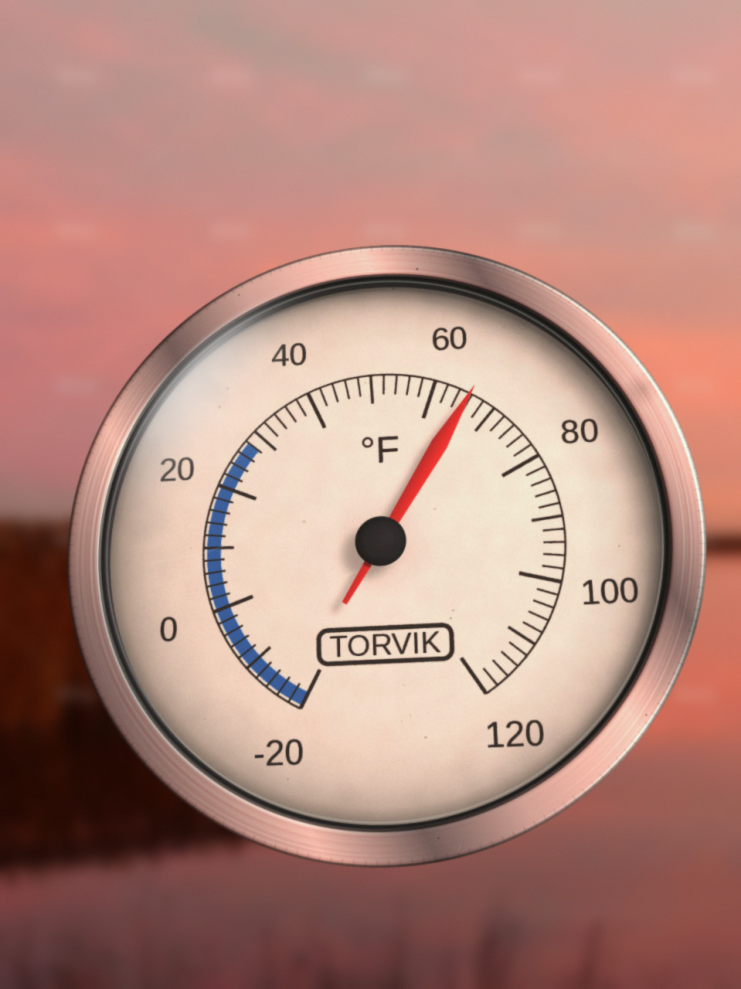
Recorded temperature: °F 66
